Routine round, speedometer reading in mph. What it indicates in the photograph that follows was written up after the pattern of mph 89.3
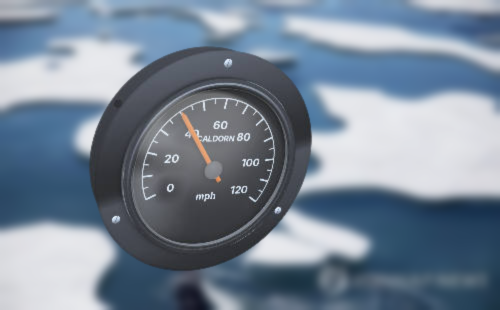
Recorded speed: mph 40
